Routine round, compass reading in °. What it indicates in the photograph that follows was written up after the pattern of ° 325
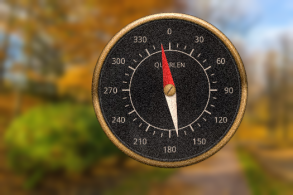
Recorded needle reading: ° 350
